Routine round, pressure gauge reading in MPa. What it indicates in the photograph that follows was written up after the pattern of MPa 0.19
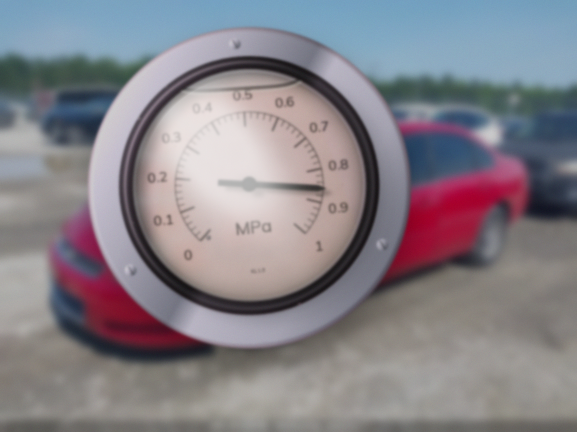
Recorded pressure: MPa 0.86
